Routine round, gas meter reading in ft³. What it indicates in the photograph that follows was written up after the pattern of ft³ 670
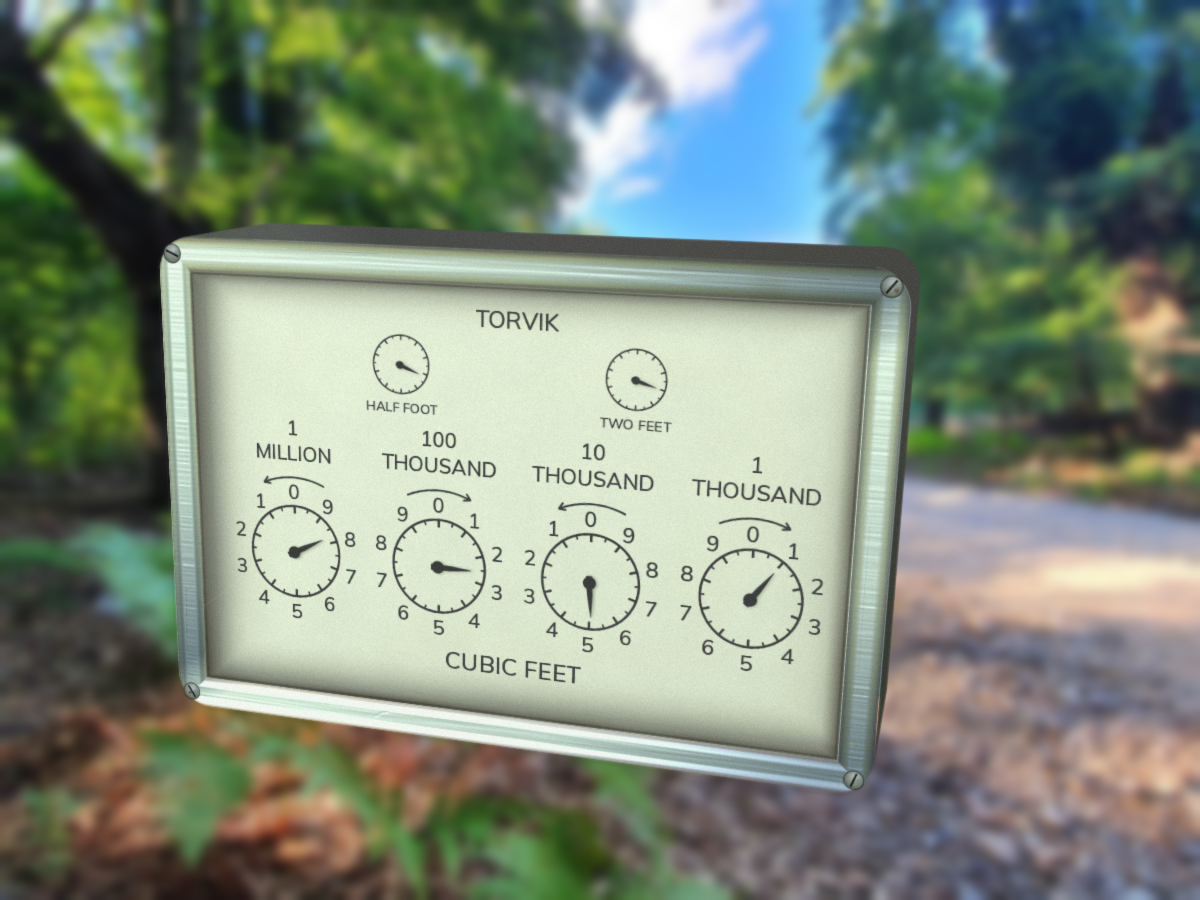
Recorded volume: ft³ 825100
